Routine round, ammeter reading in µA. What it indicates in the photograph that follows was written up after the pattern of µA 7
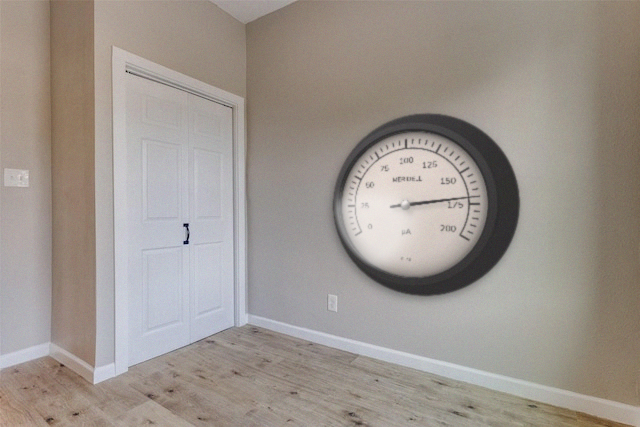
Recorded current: µA 170
